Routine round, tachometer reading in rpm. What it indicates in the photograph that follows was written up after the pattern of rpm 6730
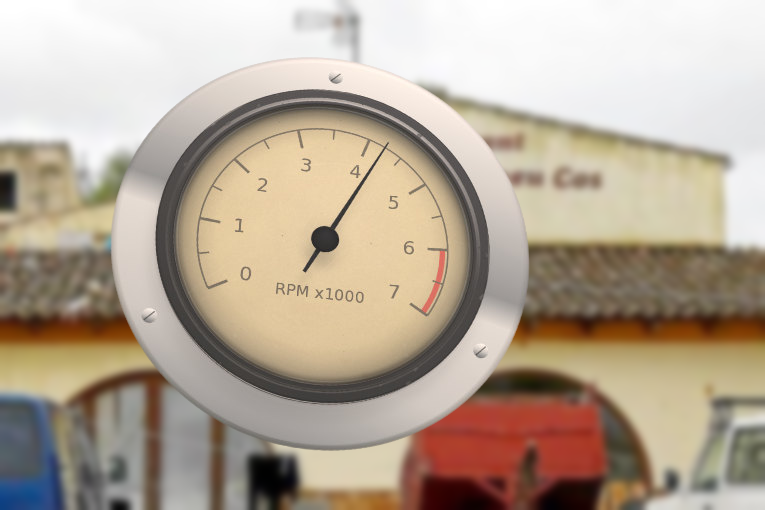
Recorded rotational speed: rpm 4250
